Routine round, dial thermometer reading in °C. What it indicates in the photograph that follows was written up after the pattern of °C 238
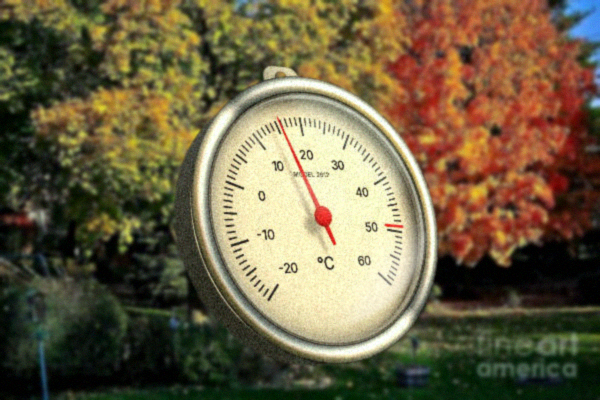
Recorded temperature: °C 15
